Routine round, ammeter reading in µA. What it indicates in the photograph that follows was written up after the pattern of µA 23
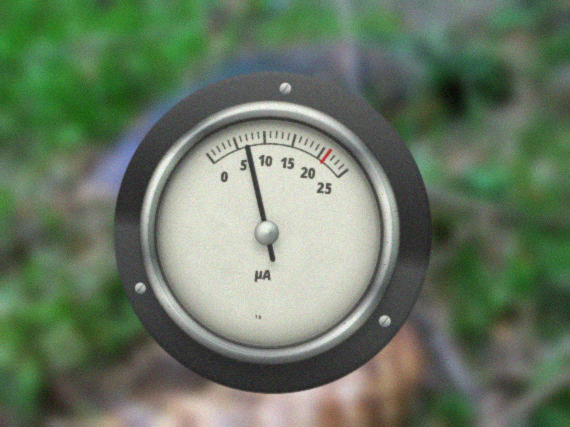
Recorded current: µA 7
